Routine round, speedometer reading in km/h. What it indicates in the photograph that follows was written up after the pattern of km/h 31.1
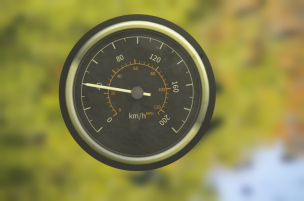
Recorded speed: km/h 40
